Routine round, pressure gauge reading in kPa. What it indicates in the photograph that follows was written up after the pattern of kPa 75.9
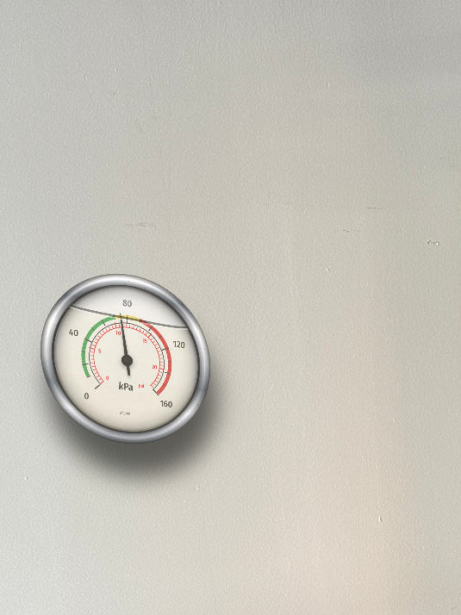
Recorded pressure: kPa 75
